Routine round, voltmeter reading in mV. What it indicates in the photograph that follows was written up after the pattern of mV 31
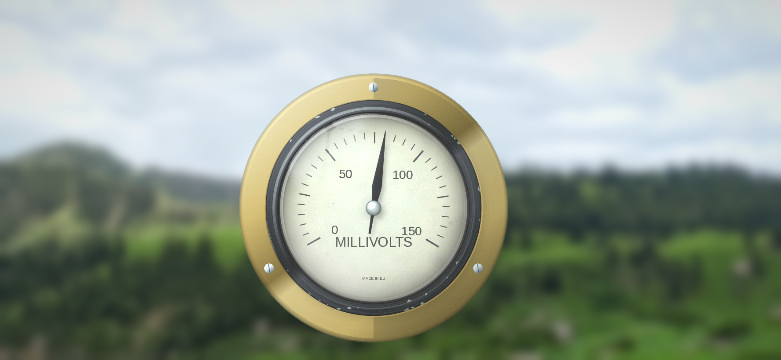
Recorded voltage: mV 80
